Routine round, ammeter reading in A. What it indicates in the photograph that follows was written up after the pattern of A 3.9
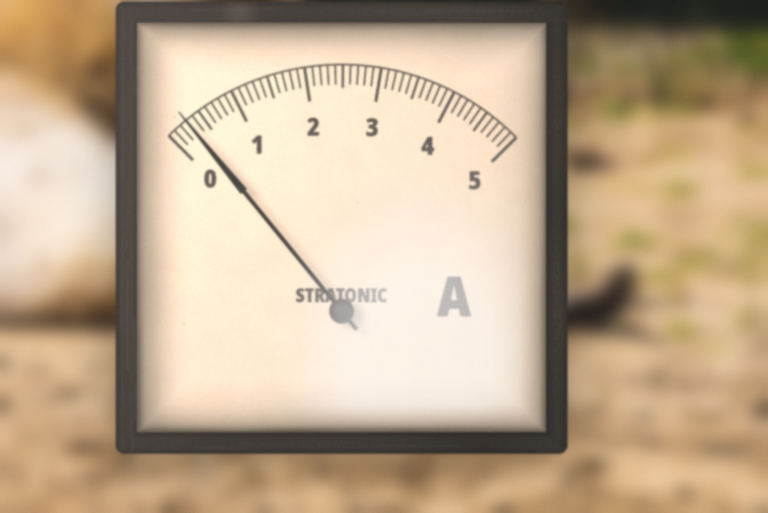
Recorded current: A 0.3
